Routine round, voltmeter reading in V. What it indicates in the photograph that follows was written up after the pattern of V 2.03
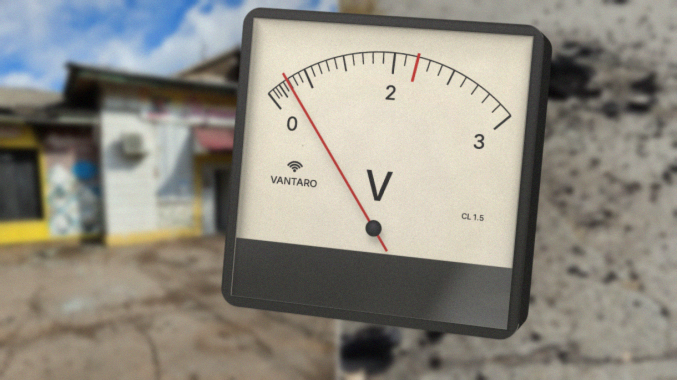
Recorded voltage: V 0.7
